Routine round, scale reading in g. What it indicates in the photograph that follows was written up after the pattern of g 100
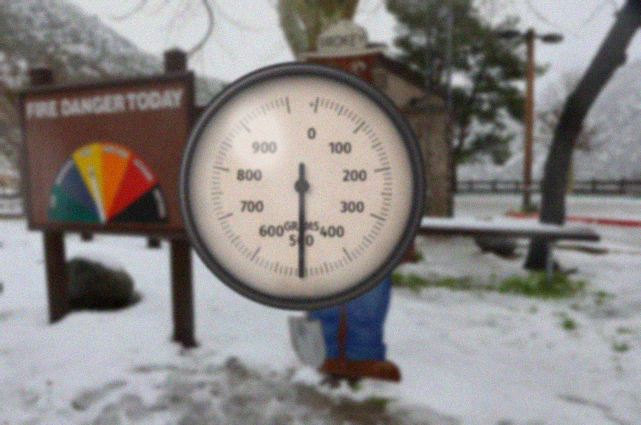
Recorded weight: g 500
